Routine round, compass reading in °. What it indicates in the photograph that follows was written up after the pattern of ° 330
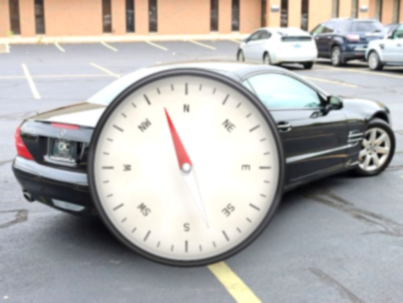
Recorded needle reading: ° 340
